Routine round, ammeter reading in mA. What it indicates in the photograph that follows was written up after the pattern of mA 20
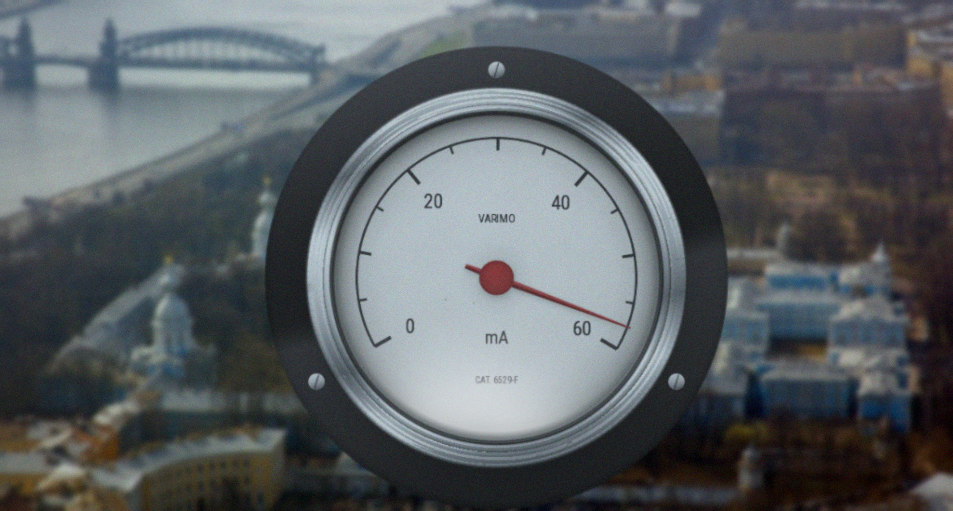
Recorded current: mA 57.5
